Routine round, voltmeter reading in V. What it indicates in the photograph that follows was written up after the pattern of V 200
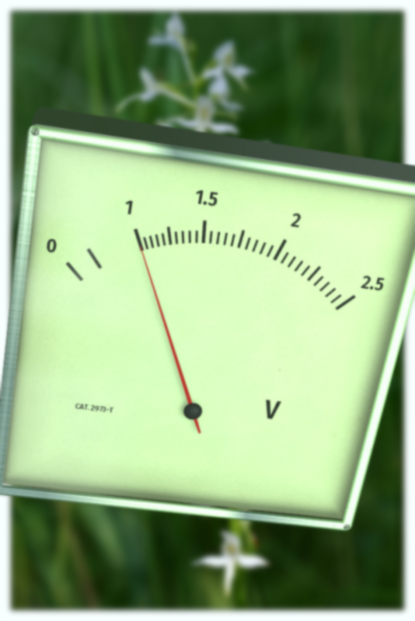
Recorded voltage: V 1
